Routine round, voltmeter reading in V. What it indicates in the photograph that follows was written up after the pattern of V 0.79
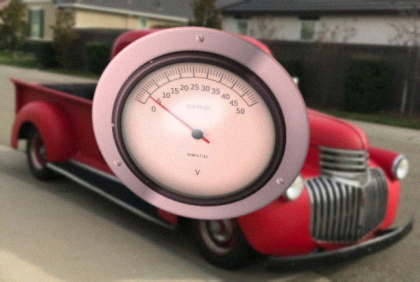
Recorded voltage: V 5
